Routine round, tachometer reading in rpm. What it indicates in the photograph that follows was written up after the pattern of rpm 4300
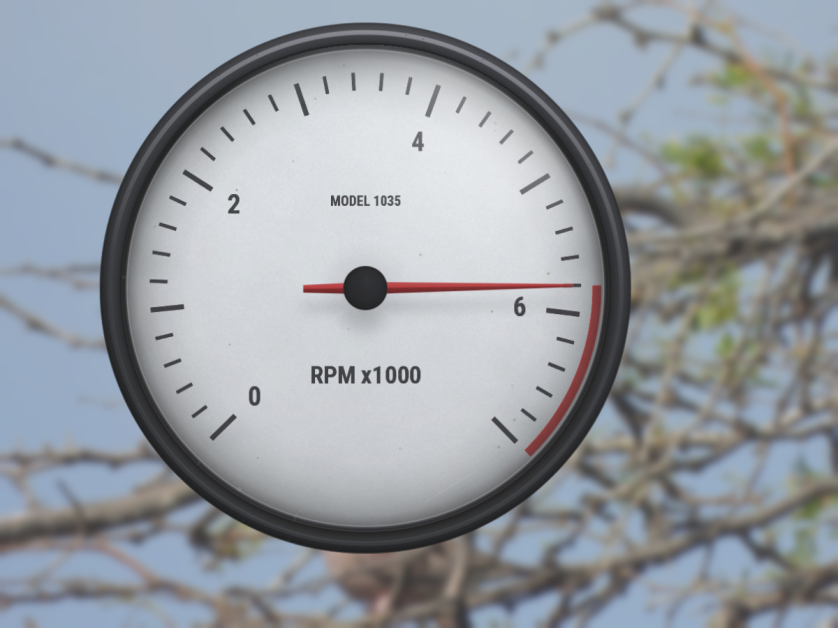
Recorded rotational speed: rpm 5800
